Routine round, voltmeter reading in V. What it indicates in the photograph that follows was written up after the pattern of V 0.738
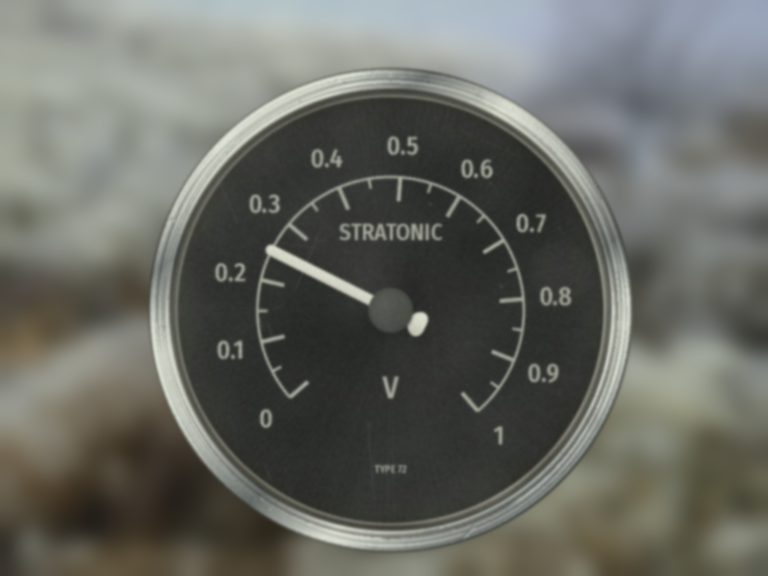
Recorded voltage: V 0.25
